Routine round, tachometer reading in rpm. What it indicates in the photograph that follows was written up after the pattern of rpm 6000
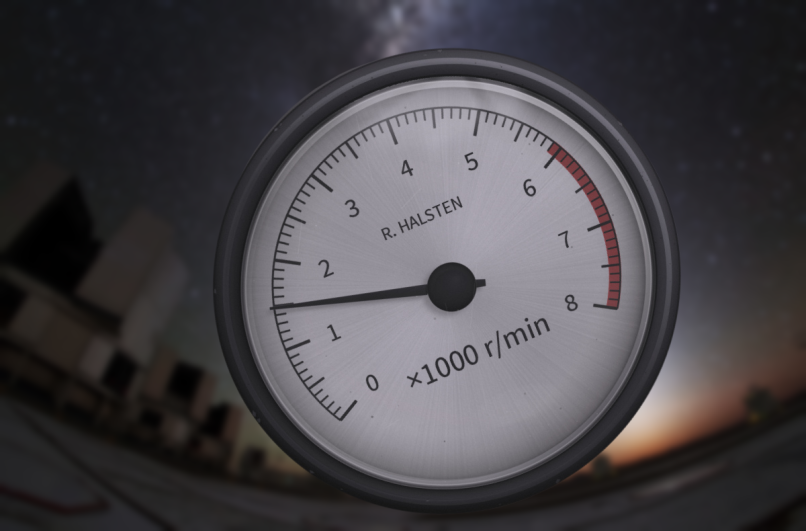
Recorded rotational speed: rpm 1500
